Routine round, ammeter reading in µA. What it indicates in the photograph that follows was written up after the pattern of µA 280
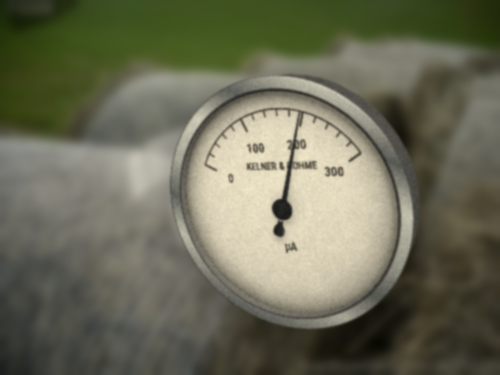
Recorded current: µA 200
